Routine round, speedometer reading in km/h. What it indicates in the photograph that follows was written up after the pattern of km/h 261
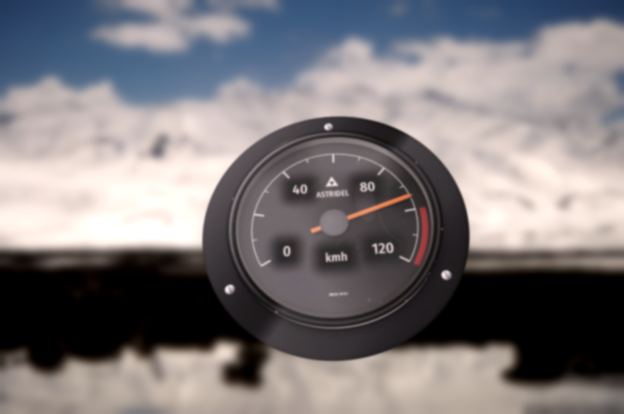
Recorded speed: km/h 95
